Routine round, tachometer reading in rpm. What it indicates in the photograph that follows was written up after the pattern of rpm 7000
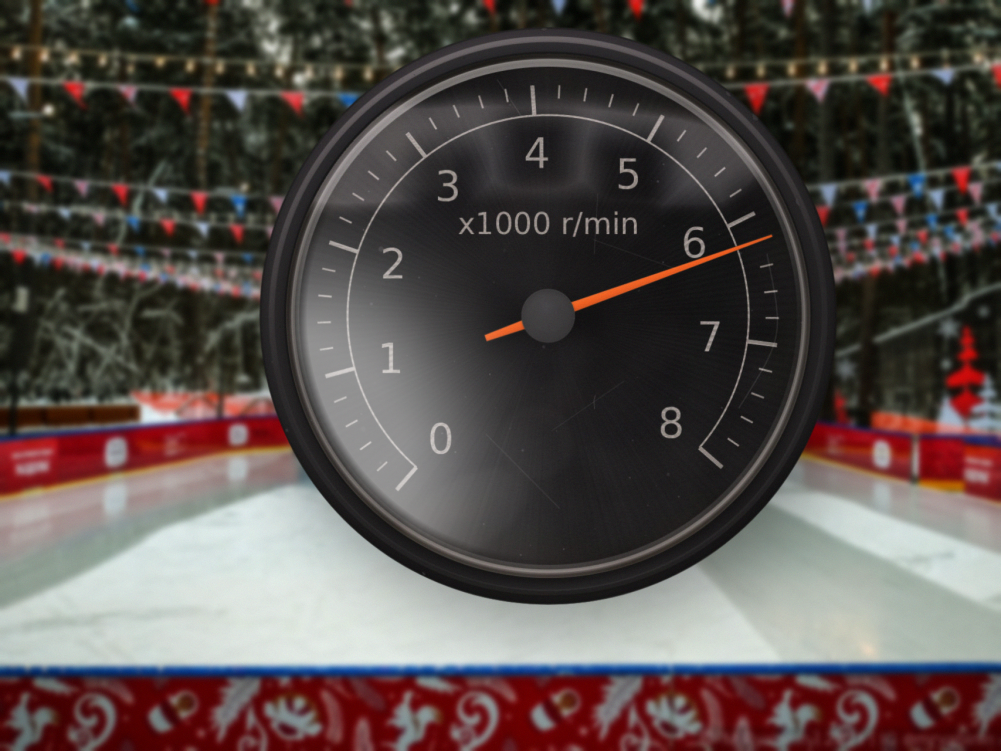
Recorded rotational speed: rpm 6200
